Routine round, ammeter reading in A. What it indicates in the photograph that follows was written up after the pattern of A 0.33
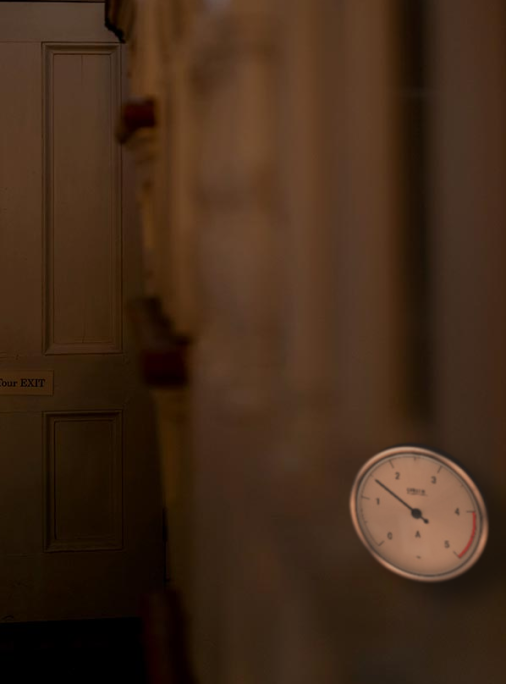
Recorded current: A 1.5
